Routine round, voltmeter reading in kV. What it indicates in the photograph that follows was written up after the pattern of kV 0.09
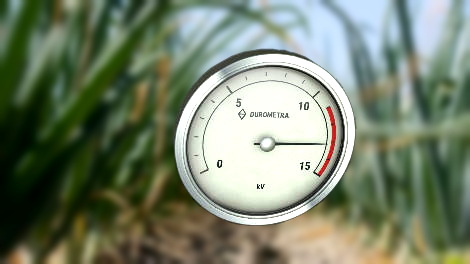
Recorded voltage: kV 13
